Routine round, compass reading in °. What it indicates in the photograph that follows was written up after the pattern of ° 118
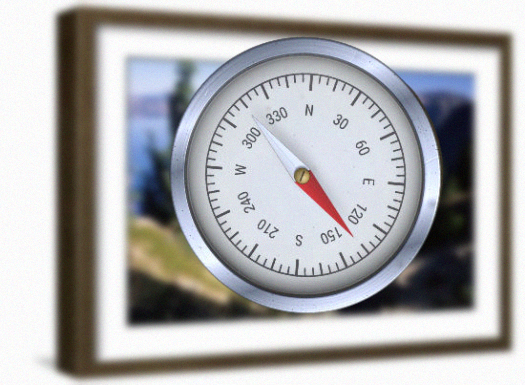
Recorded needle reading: ° 135
